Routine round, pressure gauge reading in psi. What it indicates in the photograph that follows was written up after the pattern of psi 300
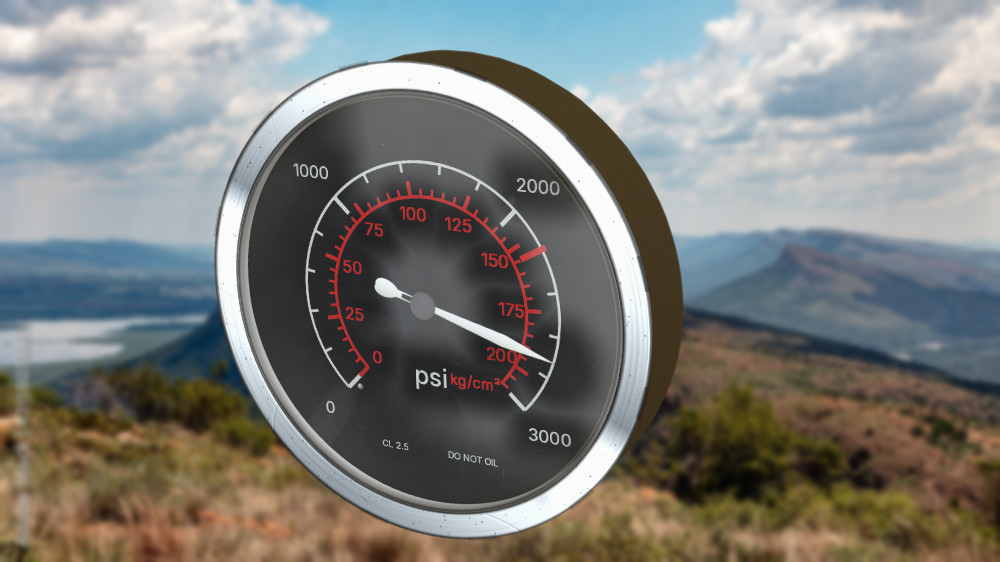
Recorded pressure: psi 2700
